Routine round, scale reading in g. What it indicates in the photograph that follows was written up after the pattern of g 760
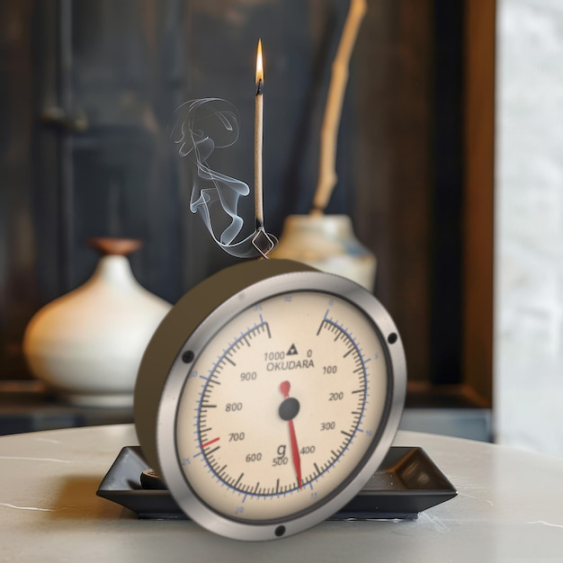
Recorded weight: g 450
